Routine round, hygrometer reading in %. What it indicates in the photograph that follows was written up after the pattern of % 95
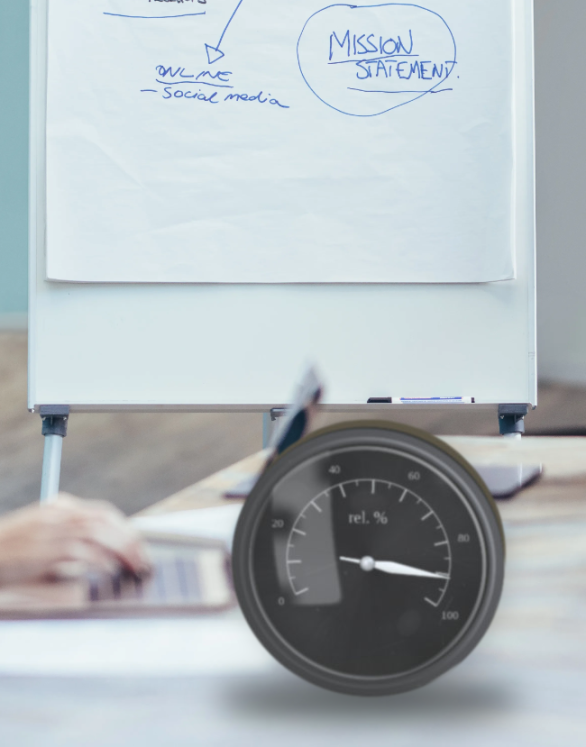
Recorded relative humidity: % 90
